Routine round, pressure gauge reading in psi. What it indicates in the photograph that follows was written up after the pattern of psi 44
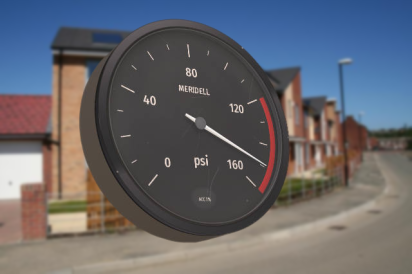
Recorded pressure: psi 150
